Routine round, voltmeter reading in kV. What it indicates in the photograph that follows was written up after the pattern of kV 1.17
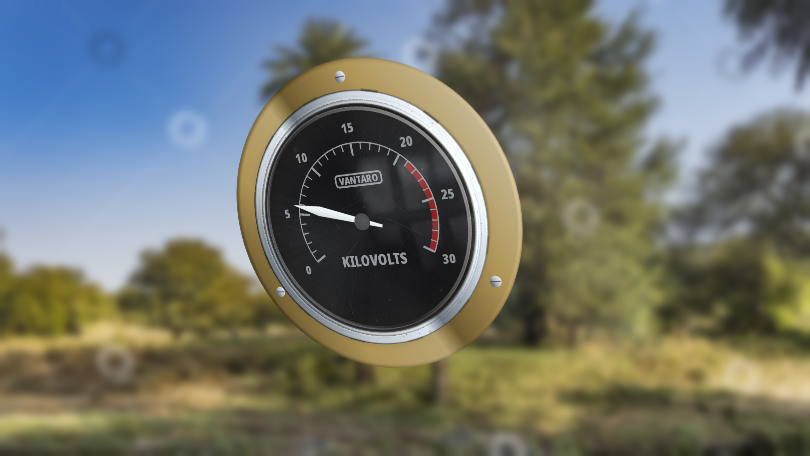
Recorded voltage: kV 6
